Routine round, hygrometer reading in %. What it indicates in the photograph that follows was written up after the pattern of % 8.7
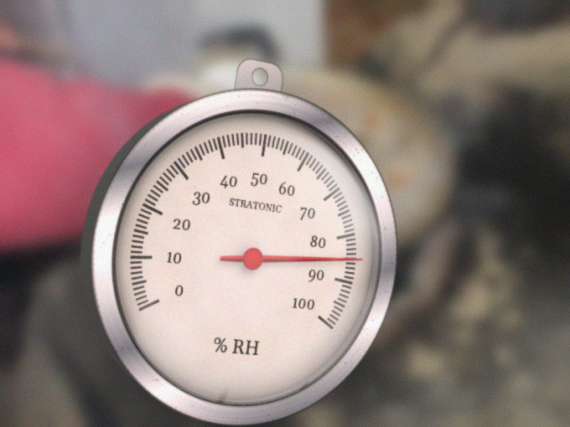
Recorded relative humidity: % 85
